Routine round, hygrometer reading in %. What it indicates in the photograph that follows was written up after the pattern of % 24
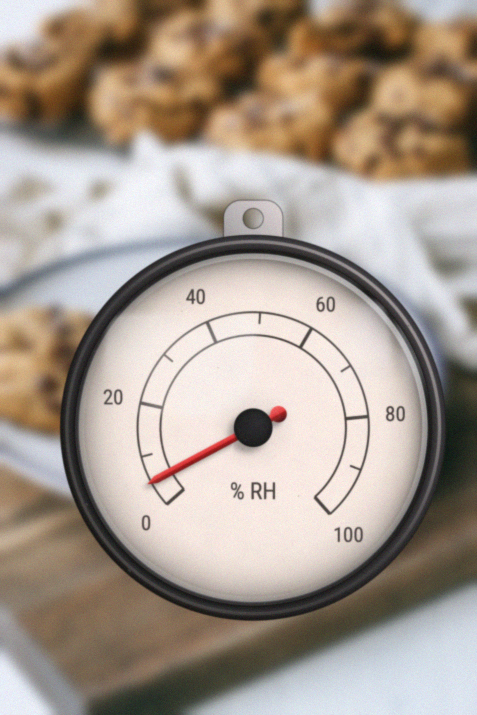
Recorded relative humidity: % 5
